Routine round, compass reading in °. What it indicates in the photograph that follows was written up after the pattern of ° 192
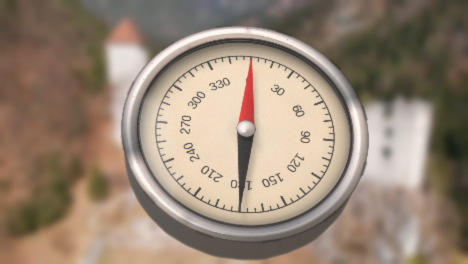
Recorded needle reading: ° 0
